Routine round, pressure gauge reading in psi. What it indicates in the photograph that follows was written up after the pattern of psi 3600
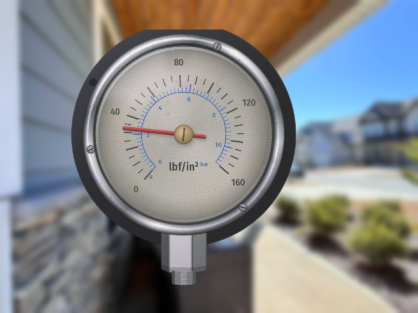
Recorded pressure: psi 32.5
